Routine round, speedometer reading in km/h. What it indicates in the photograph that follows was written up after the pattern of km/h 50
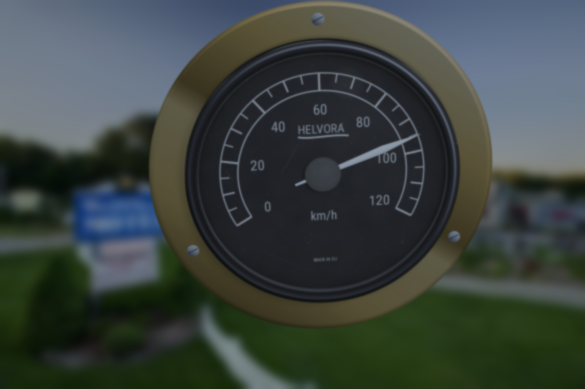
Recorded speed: km/h 95
